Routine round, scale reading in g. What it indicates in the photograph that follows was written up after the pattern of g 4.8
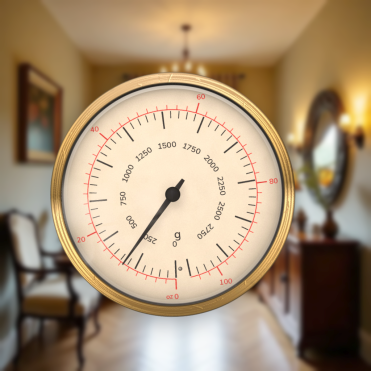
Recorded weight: g 325
